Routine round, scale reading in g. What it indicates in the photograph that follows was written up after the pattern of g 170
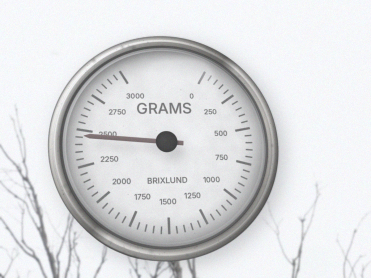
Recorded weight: g 2450
